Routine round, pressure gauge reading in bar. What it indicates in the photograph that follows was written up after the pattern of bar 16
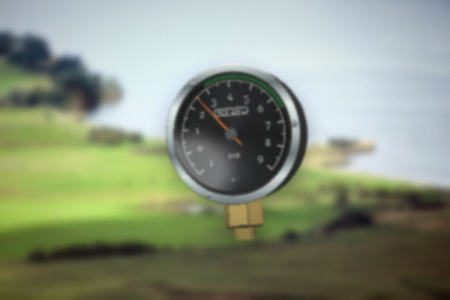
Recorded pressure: bar 2.5
